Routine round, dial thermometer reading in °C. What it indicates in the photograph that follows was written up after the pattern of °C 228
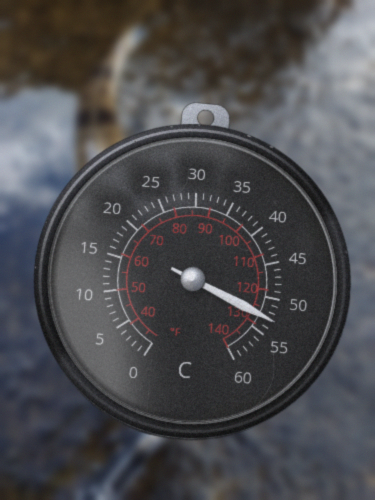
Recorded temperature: °C 53
